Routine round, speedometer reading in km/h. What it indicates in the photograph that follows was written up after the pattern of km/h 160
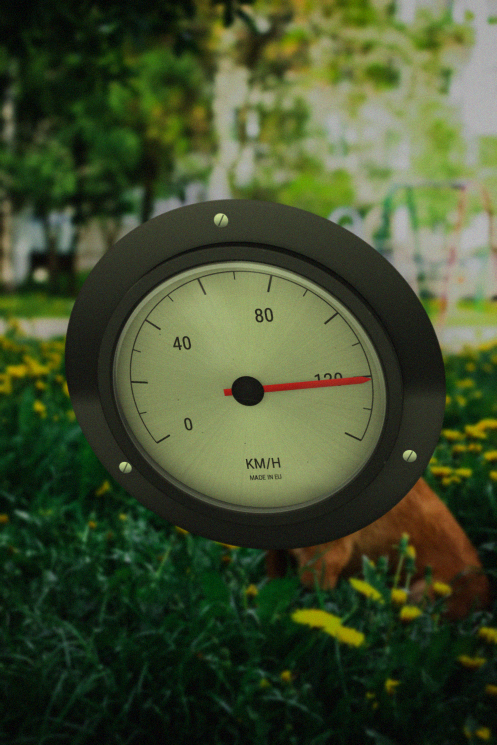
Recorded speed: km/h 120
